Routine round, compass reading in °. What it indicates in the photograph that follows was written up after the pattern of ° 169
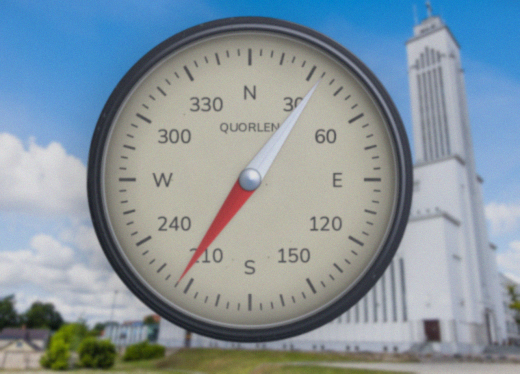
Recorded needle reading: ° 215
